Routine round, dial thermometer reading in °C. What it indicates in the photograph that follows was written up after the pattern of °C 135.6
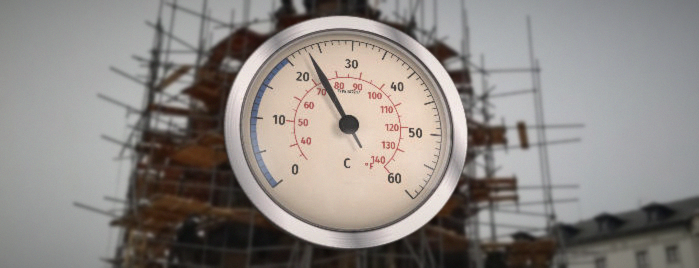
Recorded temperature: °C 23
